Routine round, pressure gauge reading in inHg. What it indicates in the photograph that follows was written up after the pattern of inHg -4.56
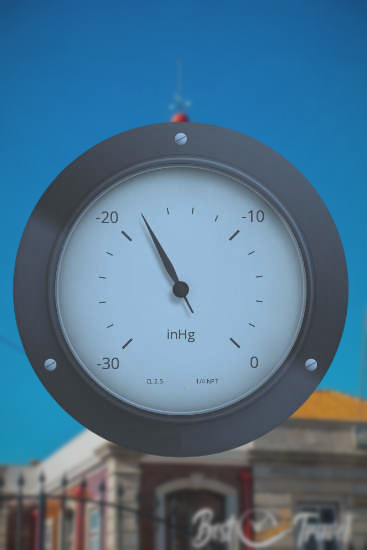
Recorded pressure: inHg -18
